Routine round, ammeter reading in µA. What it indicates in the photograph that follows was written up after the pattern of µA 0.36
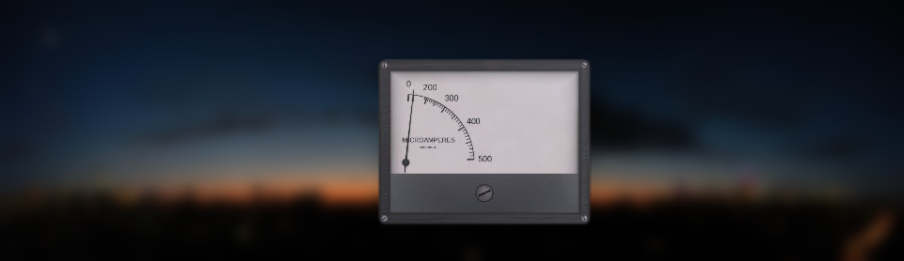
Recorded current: µA 100
